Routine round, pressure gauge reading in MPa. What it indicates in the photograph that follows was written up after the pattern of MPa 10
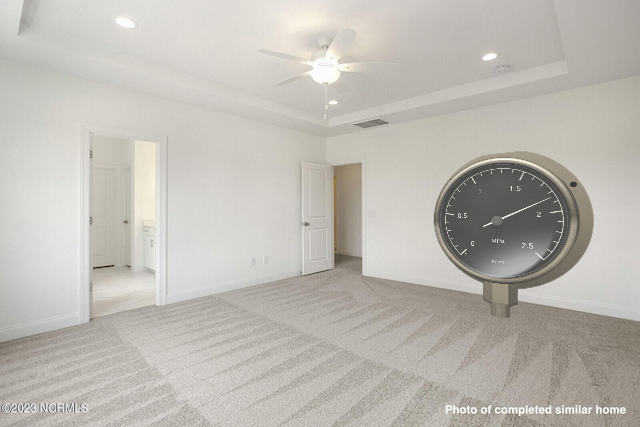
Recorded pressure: MPa 1.85
